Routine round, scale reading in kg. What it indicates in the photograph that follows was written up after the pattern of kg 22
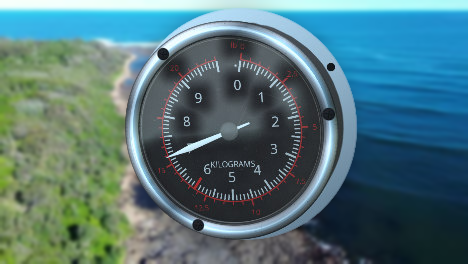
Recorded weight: kg 7
